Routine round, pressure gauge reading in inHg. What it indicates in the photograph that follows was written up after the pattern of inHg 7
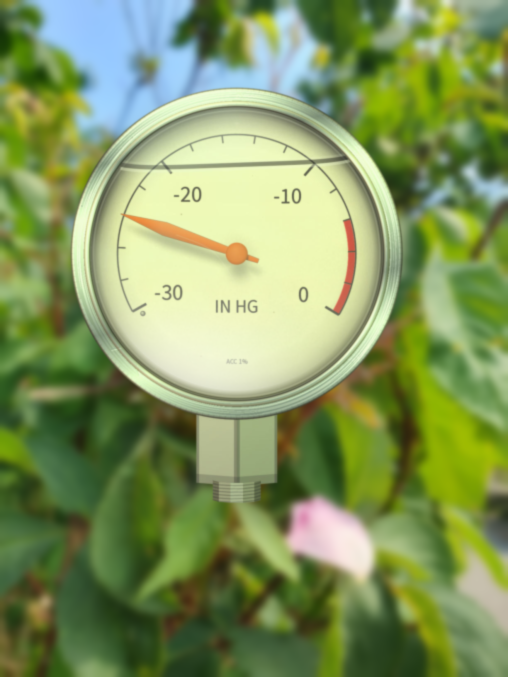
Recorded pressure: inHg -24
